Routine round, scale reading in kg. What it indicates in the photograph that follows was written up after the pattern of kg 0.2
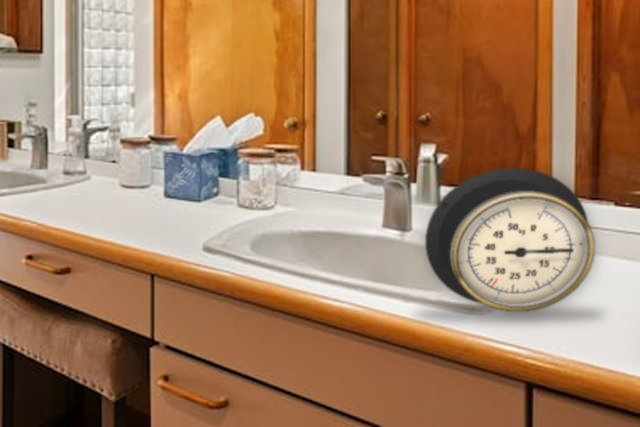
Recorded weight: kg 10
